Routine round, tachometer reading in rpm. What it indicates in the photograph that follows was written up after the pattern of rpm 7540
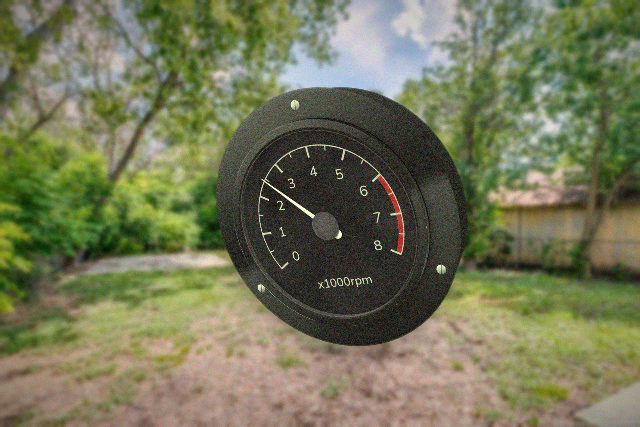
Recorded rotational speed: rpm 2500
